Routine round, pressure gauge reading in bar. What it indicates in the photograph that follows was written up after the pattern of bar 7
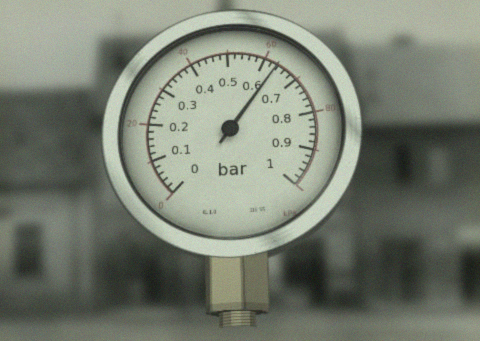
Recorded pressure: bar 0.64
